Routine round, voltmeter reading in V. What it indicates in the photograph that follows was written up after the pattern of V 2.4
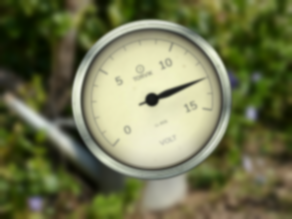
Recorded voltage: V 13
